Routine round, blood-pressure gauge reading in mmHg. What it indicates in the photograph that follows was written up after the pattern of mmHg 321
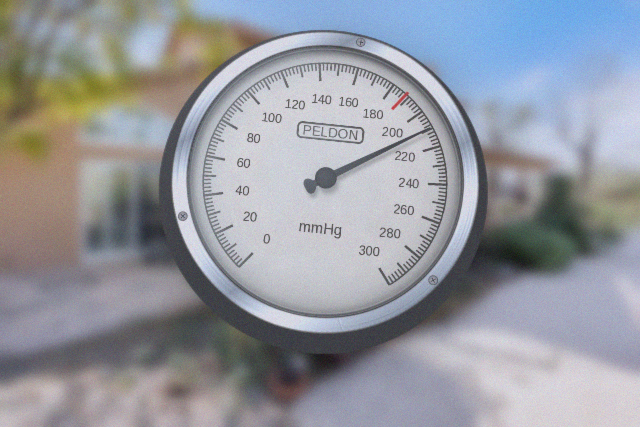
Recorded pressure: mmHg 210
